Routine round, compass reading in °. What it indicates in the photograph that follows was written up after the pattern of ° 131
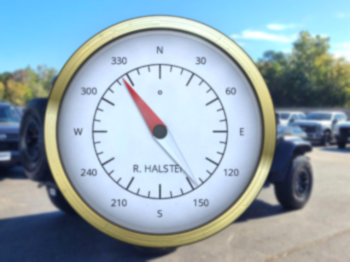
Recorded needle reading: ° 325
